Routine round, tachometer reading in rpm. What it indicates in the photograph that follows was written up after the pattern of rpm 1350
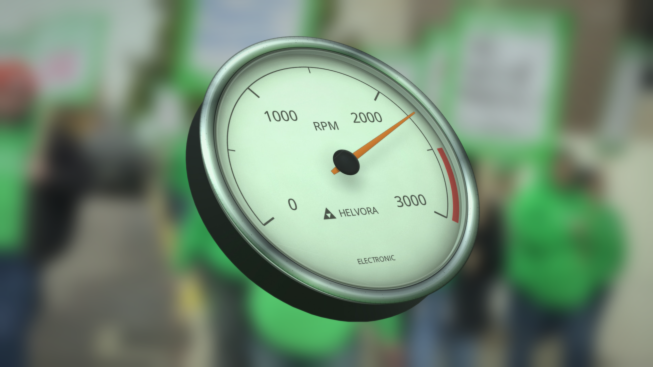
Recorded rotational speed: rpm 2250
